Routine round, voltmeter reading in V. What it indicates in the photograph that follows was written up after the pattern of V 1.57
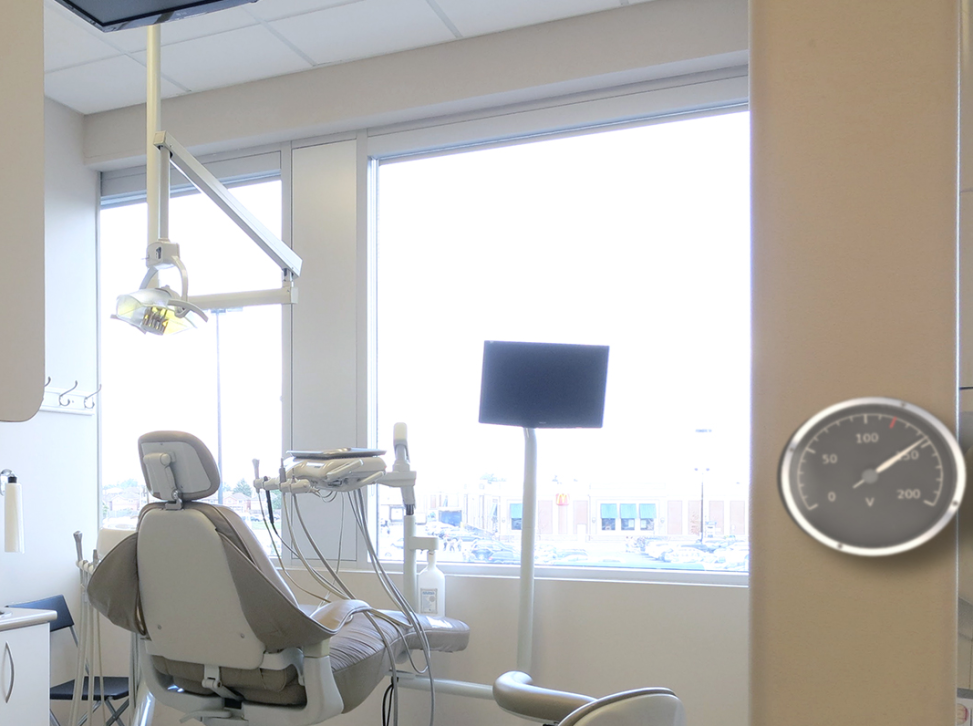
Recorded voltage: V 145
